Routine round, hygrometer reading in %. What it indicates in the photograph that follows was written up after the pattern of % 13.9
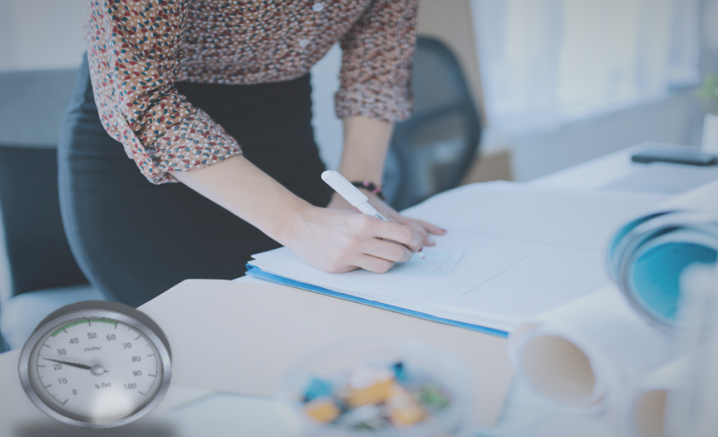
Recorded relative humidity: % 25
